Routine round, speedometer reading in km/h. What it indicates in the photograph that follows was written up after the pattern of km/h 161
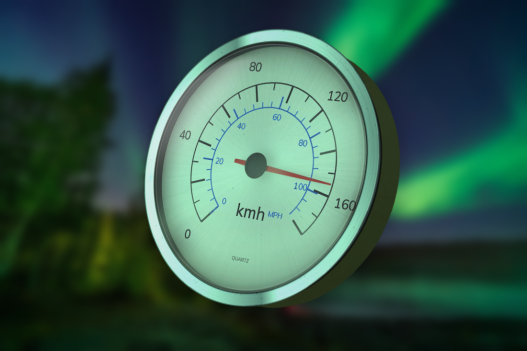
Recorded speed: km/h 155
